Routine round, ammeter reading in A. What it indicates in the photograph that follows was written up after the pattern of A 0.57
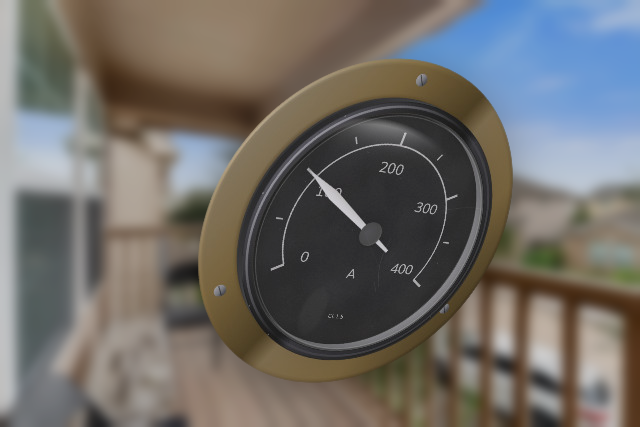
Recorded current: A 100
